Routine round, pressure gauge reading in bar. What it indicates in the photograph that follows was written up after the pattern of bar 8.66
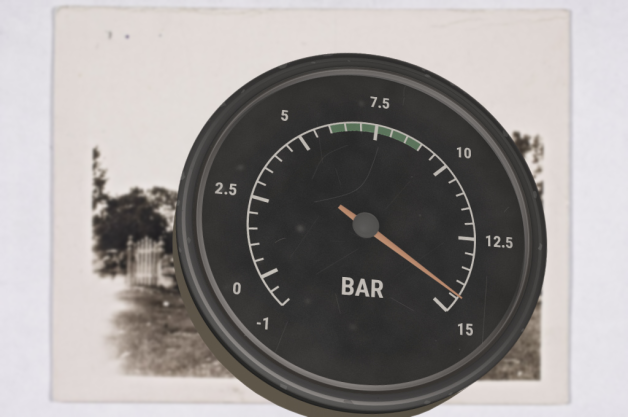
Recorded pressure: bar 14.5
